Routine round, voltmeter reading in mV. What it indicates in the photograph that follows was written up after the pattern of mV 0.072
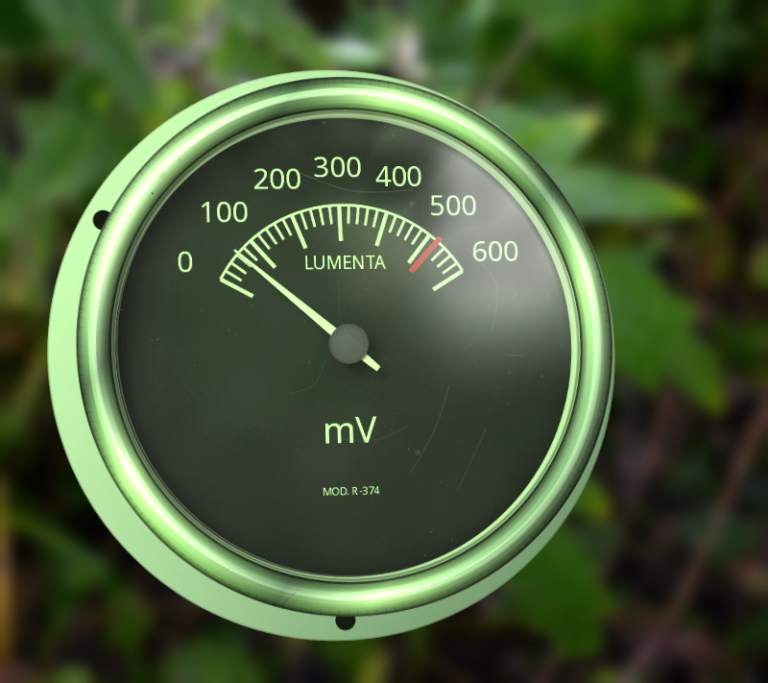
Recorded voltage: mV 60
